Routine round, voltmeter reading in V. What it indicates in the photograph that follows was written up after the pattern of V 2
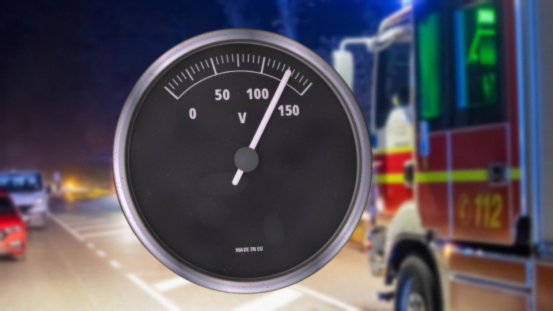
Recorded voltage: V 125
